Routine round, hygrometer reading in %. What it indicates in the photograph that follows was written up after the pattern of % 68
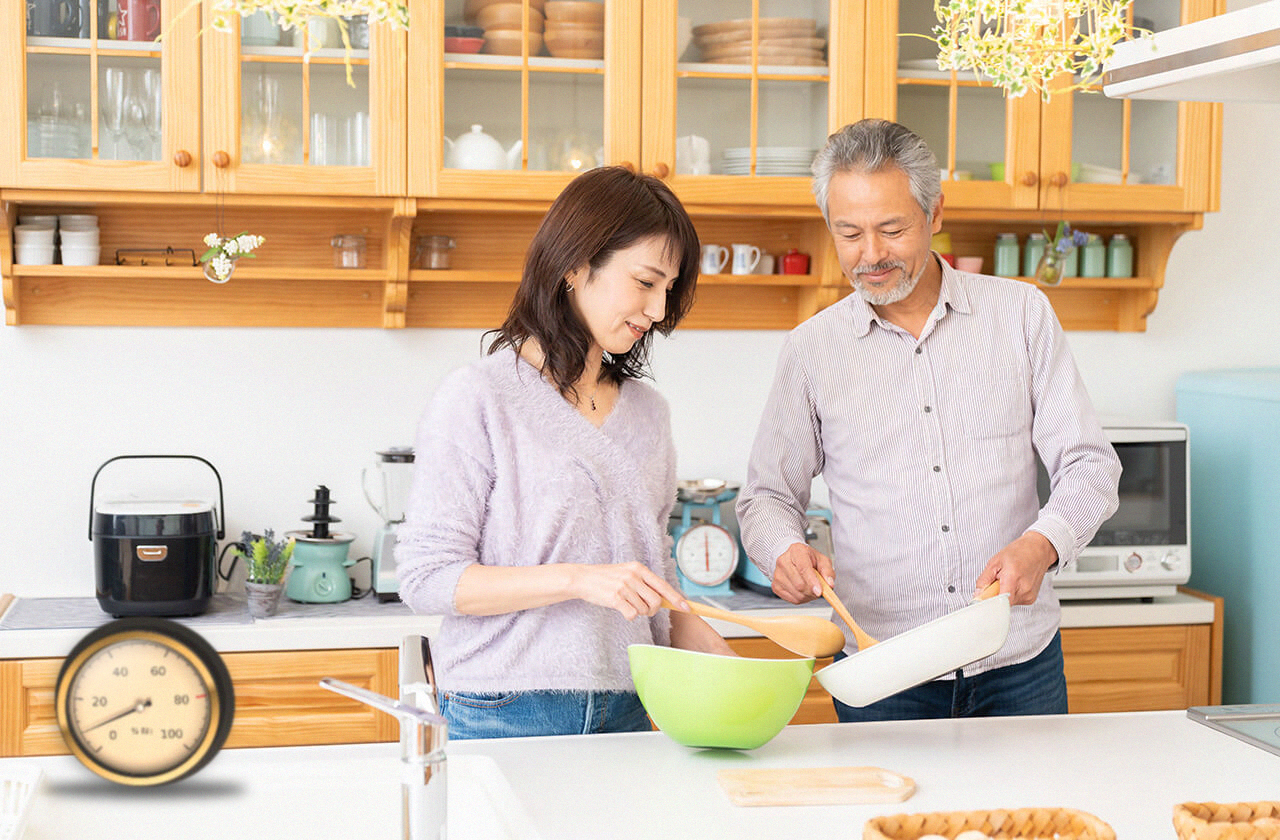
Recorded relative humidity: % 8
